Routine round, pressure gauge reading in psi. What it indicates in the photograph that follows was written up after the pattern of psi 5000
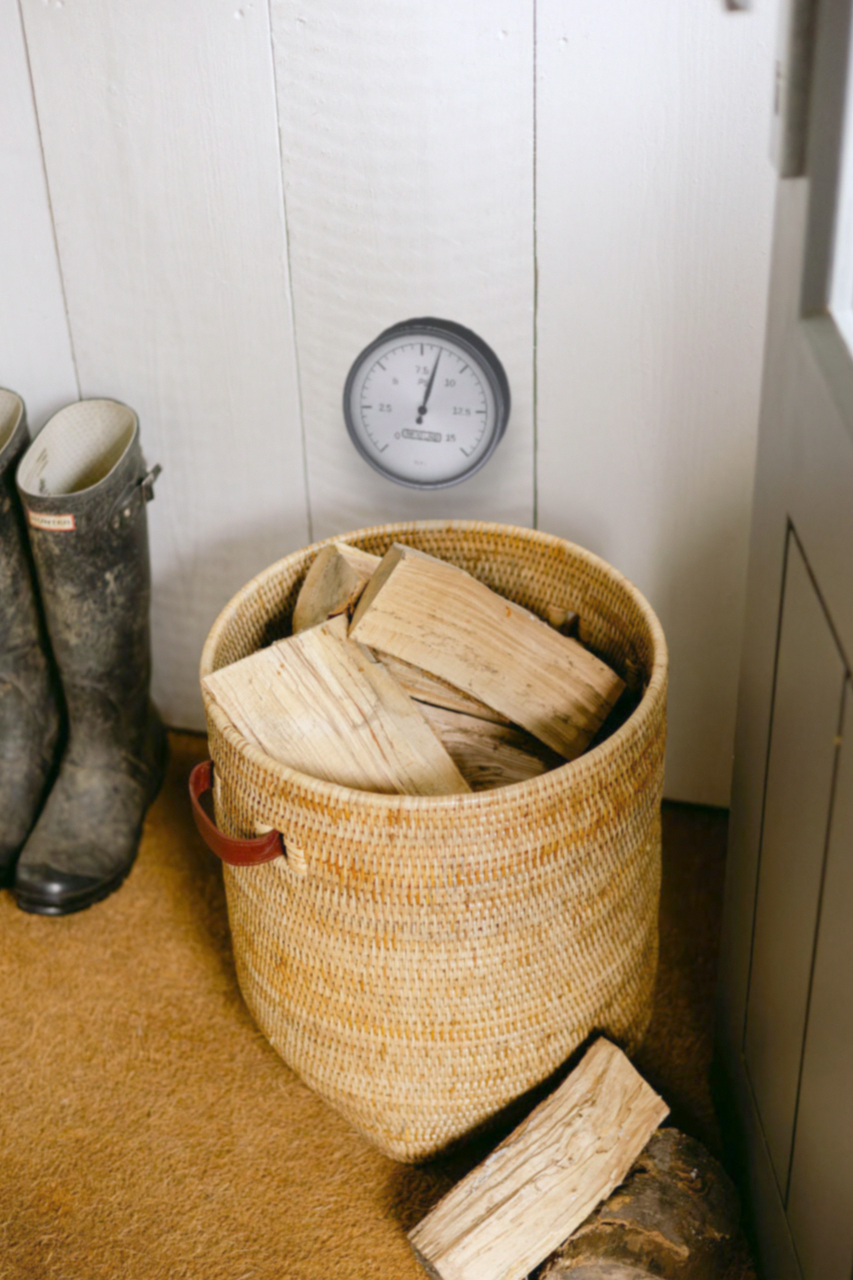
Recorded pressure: psi 8.5
